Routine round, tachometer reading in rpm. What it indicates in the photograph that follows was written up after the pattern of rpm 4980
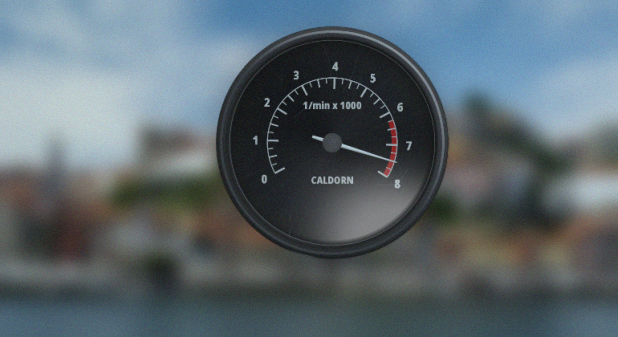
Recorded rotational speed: rpm 7500
